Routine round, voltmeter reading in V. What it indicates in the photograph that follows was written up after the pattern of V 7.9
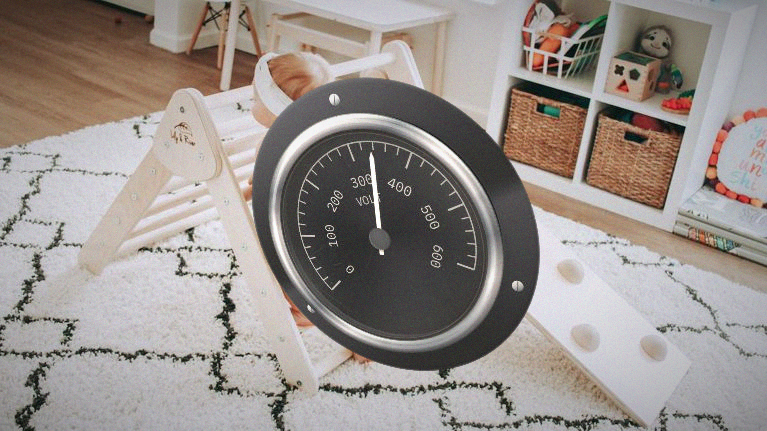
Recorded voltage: V 340
